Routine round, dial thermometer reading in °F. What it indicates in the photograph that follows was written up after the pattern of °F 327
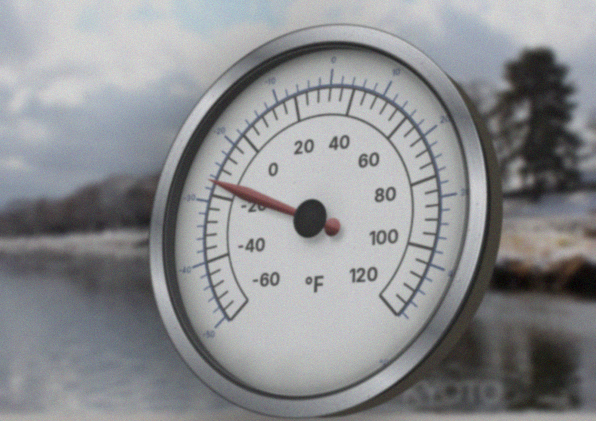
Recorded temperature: °F -16
